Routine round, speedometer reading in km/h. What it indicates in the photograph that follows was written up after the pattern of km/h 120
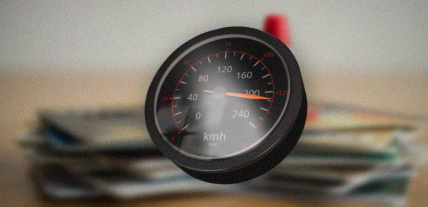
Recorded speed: km/h 210
